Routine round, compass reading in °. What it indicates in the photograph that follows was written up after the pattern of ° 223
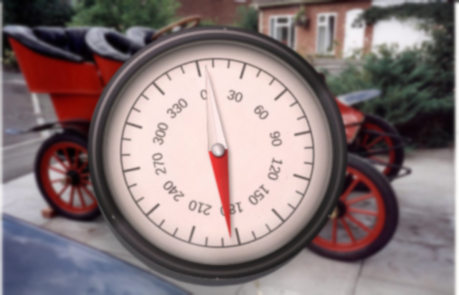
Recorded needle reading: ° 185
